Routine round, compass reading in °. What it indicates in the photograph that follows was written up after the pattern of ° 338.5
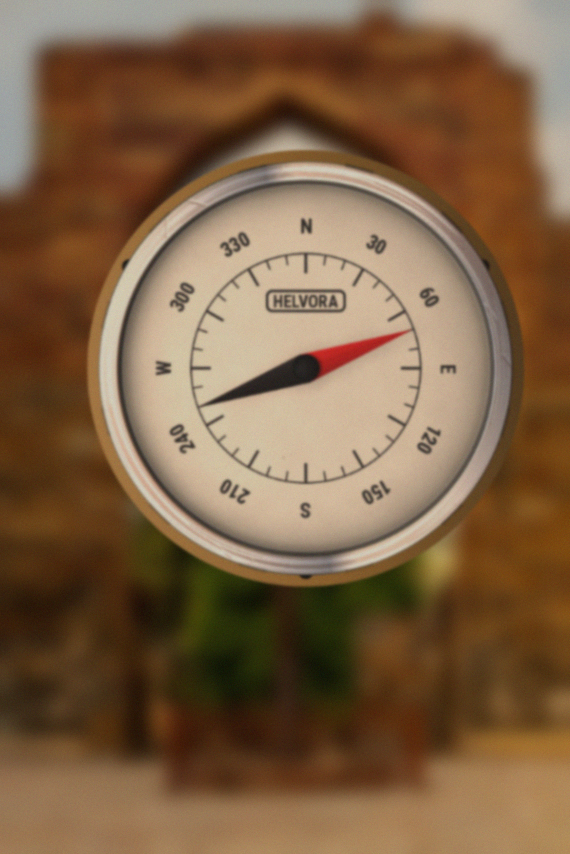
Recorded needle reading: ° 70
